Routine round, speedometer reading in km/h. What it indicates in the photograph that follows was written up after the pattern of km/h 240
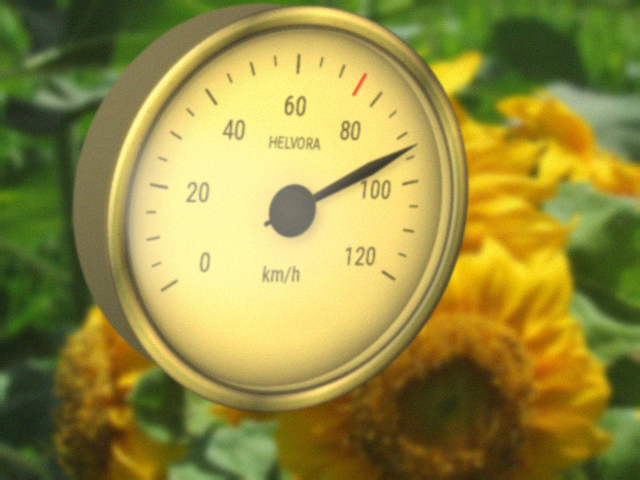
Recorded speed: km/h 92.5
